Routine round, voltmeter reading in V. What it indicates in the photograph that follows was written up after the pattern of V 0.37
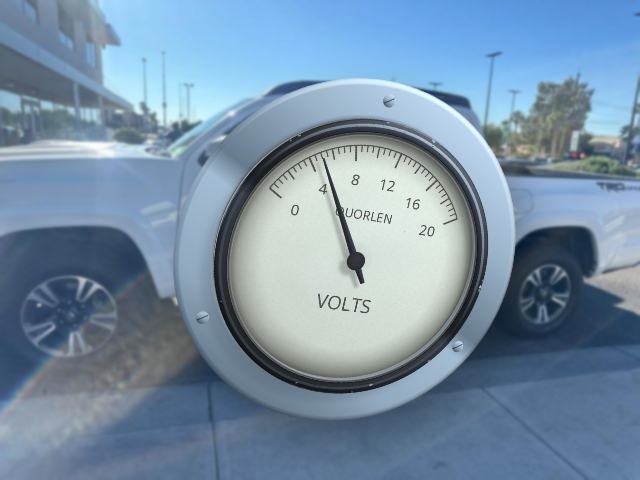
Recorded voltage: V 5
